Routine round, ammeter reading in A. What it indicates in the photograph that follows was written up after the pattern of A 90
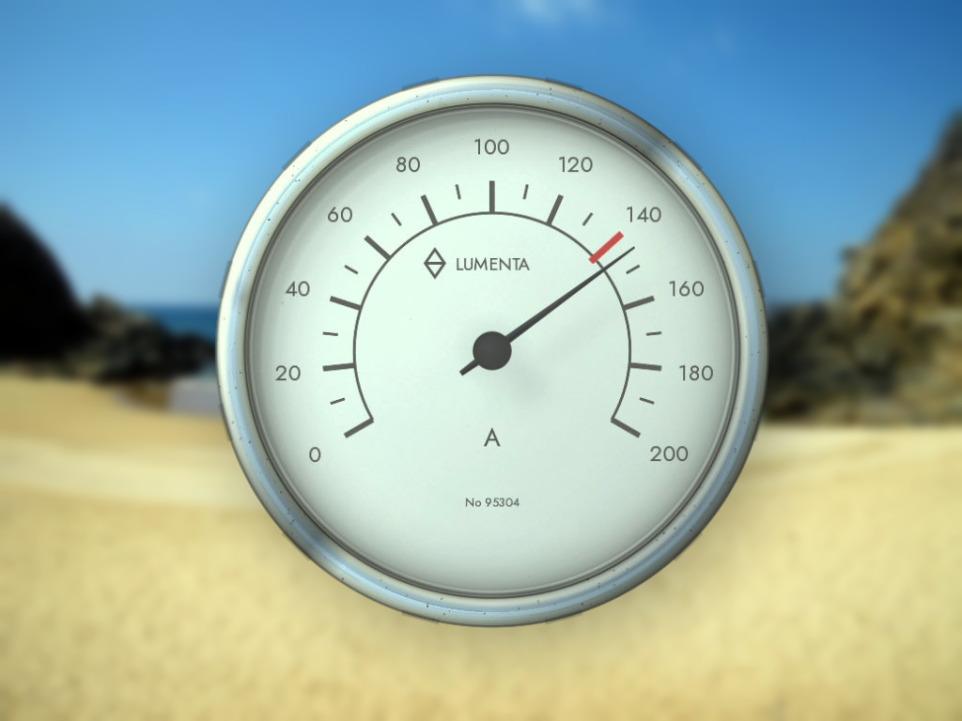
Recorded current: A 145
